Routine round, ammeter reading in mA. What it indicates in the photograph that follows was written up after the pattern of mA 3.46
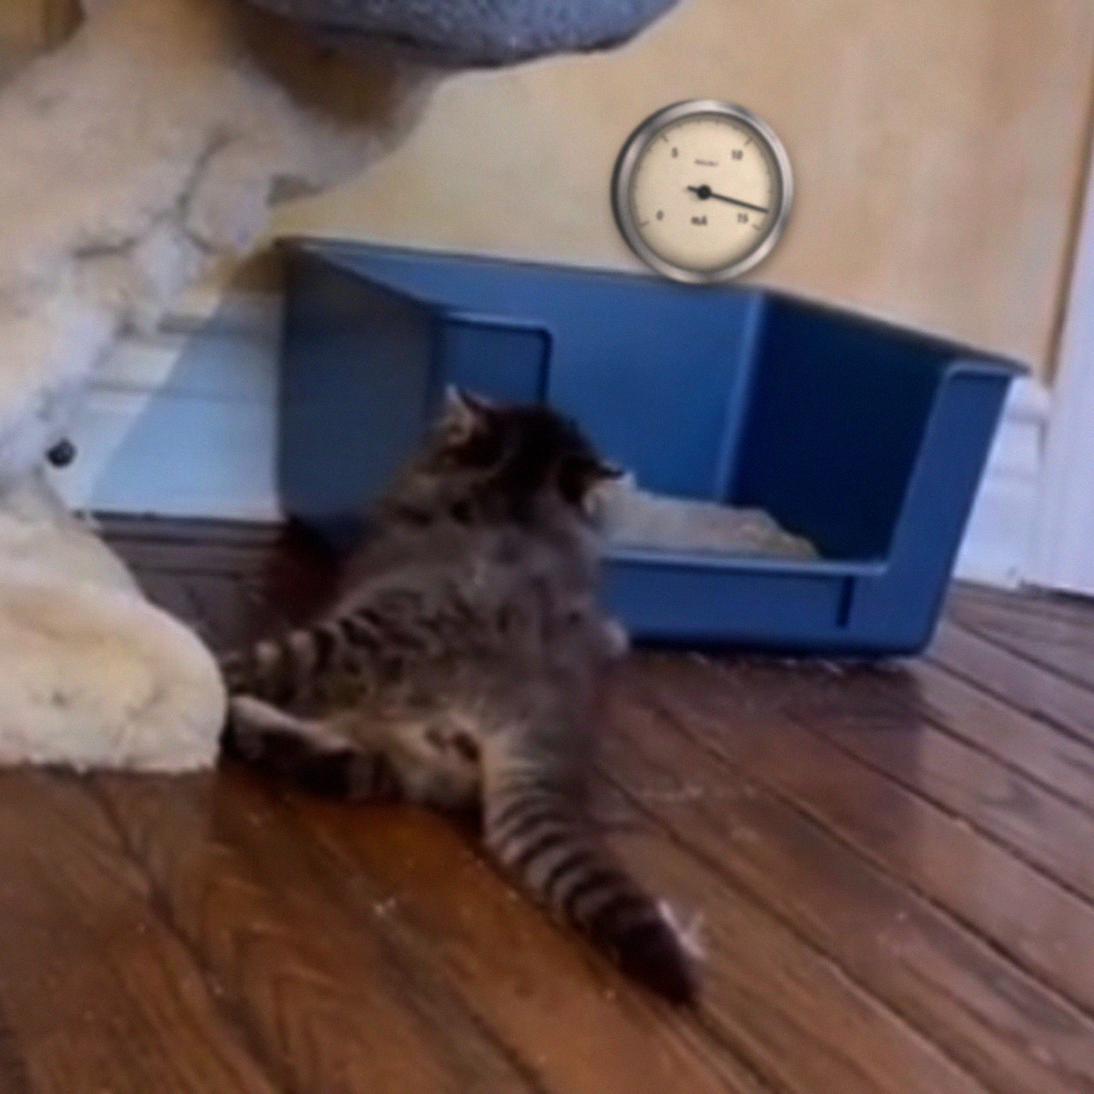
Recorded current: mA 14
